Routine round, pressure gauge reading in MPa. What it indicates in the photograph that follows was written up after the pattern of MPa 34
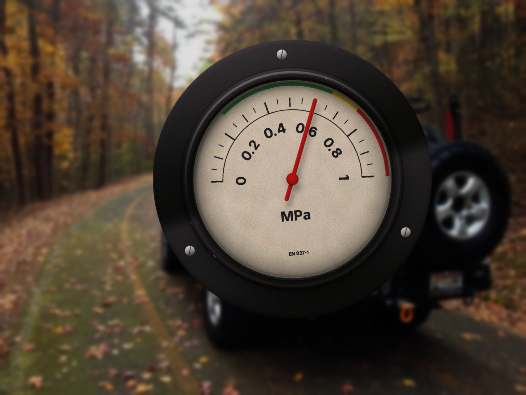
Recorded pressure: MPa 0.6
